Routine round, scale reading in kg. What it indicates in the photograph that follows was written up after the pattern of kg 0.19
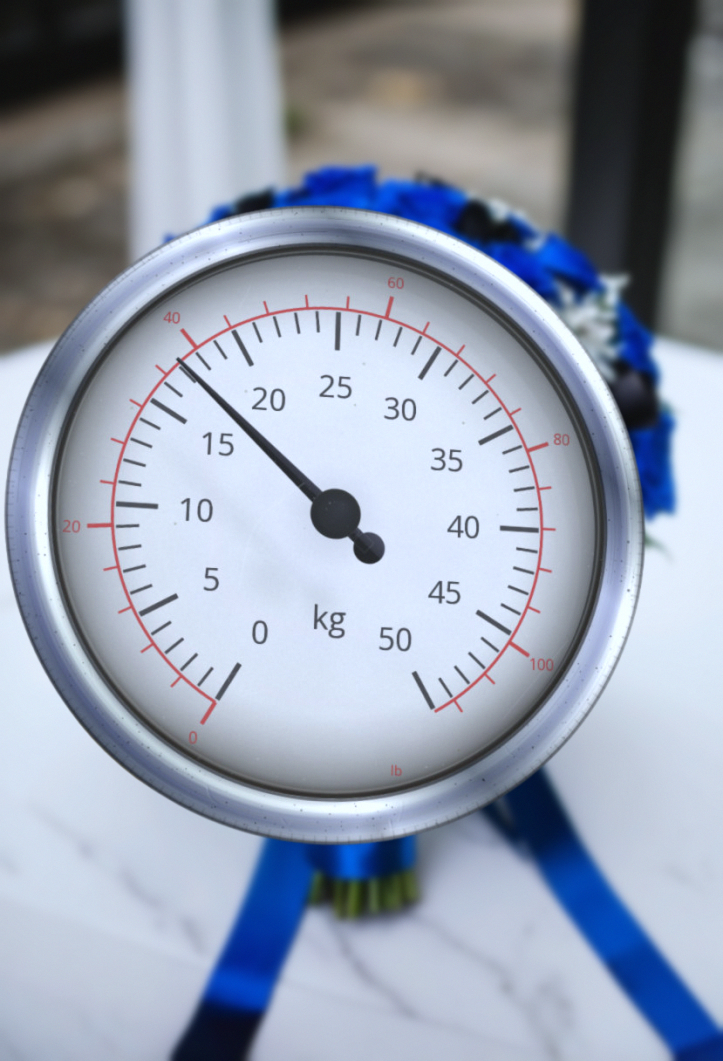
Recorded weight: kg 17
